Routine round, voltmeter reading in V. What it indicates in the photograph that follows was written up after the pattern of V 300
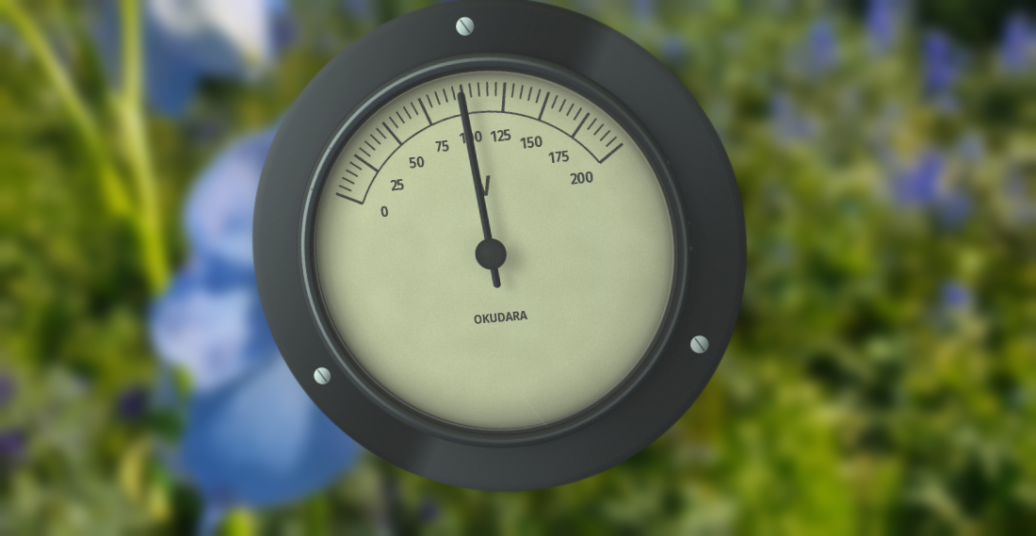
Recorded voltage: V 100
